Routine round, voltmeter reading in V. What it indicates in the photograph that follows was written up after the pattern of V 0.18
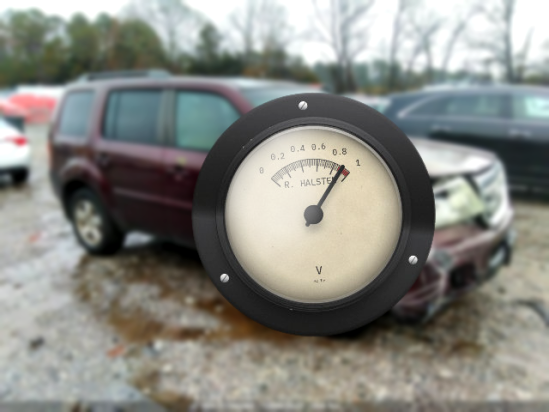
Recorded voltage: V 0.9
